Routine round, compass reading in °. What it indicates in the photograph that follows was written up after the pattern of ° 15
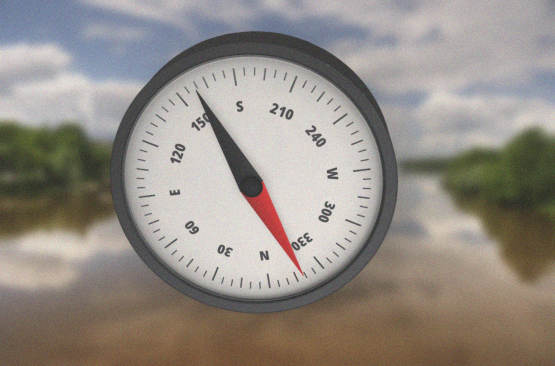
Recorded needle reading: ° 340
